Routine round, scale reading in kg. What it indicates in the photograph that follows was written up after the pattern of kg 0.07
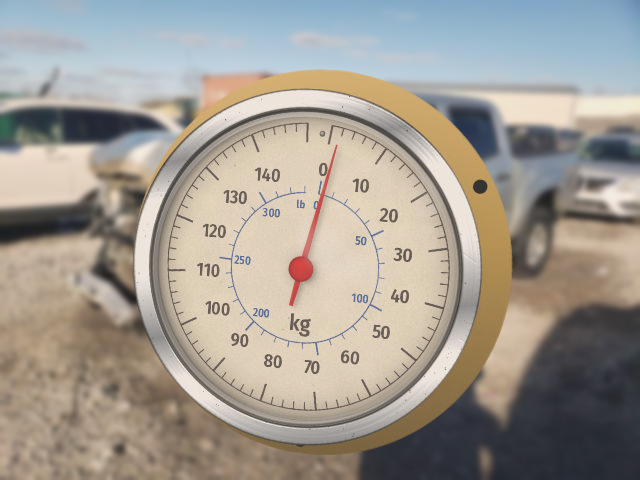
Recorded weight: kg 2
